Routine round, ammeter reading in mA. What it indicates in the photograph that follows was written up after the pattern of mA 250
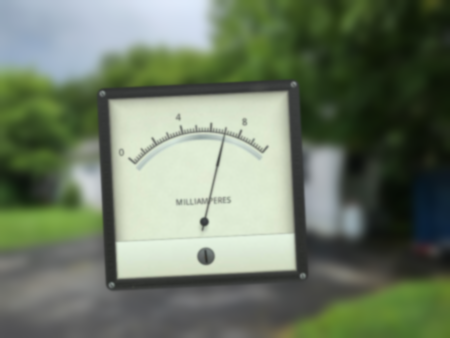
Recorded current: mA 7
